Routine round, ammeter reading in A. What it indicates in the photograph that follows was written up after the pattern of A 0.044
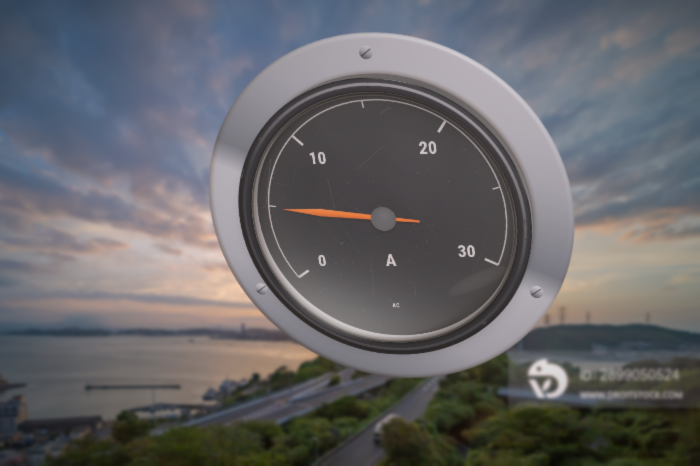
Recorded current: A 5
